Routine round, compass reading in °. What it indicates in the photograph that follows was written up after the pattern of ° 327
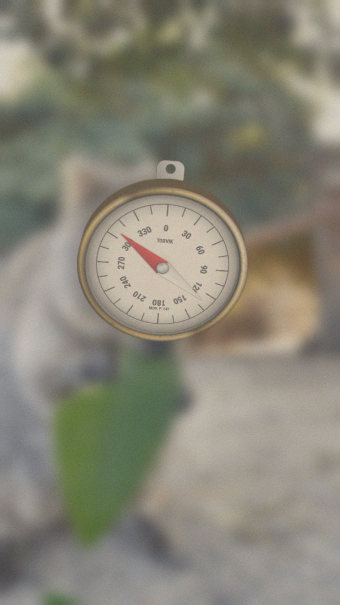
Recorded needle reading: ° 307.5
